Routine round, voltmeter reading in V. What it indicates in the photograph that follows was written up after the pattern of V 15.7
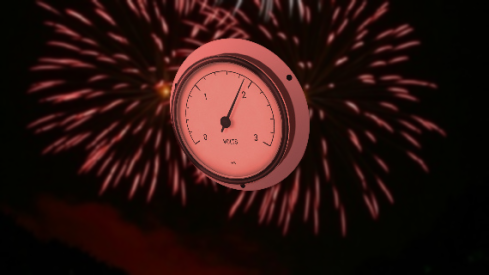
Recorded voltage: V 1.9
